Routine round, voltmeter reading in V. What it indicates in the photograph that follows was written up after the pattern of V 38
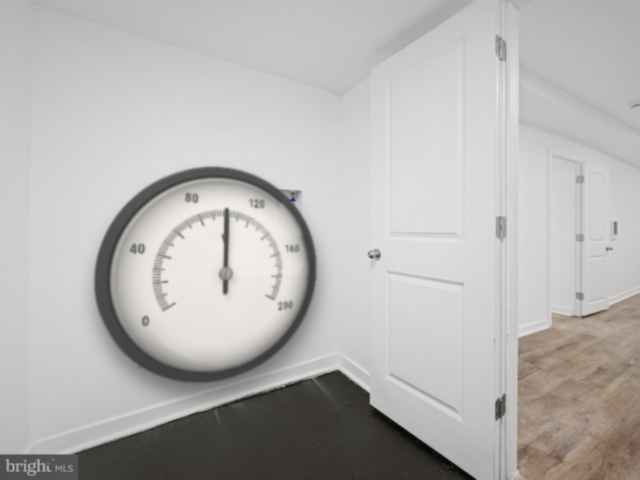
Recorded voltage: V 100
